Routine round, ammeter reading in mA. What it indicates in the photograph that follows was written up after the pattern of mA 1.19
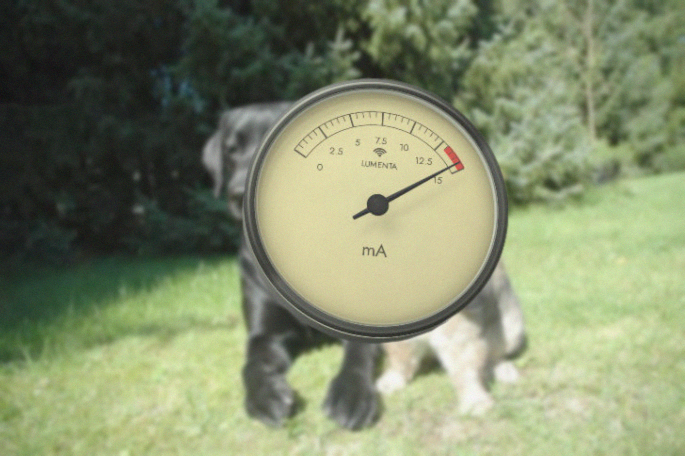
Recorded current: mA 14.5
